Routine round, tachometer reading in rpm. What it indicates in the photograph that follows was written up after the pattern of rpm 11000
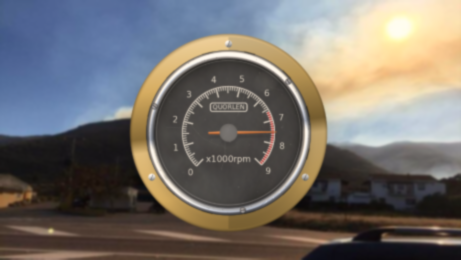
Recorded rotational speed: rpm 7500
